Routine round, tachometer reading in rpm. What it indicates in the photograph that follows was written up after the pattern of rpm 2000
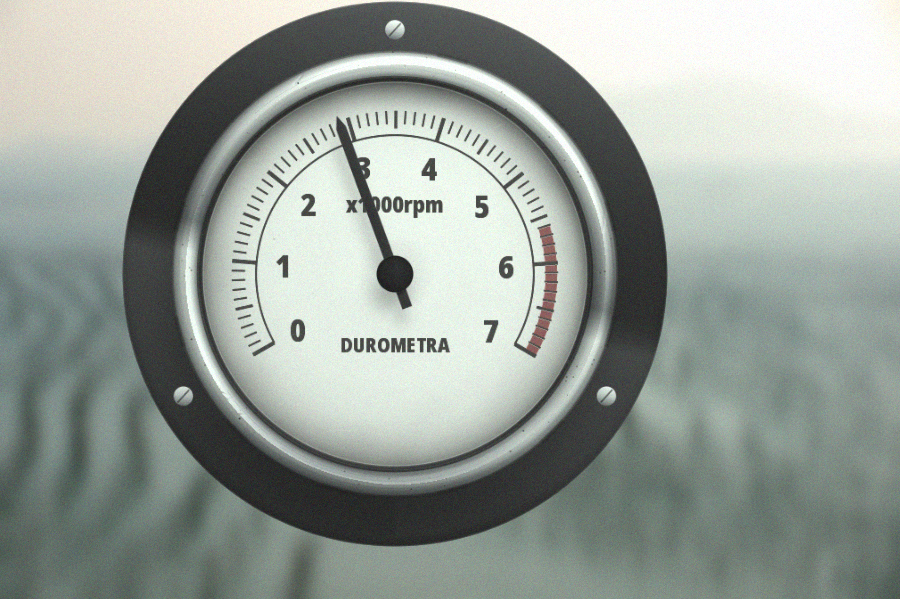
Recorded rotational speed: rpm 2900
